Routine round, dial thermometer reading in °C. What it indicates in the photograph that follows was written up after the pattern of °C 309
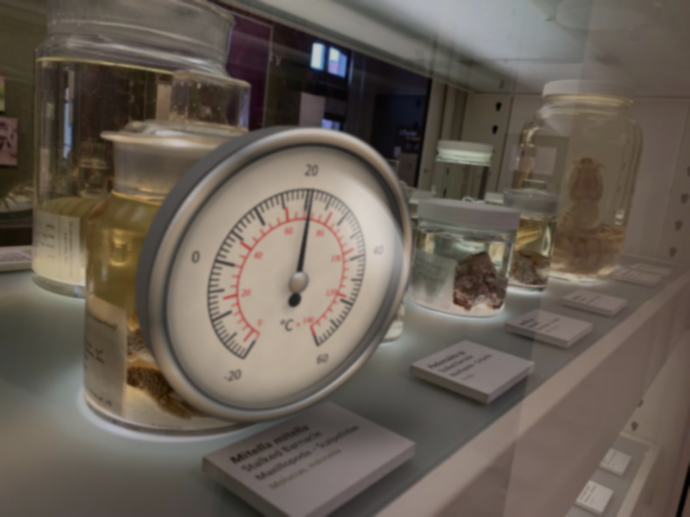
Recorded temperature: °C 20
